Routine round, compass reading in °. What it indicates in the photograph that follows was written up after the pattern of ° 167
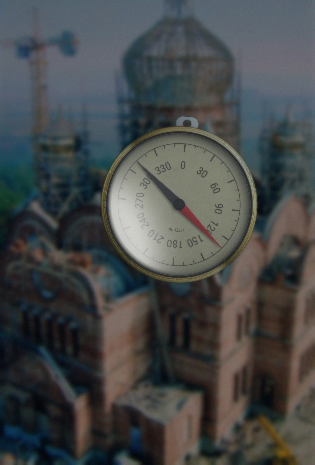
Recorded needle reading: ° 130
